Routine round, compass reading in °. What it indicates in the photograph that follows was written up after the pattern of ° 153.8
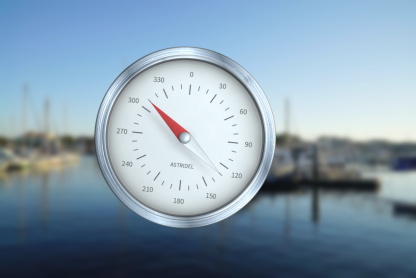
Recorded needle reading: ° 310
